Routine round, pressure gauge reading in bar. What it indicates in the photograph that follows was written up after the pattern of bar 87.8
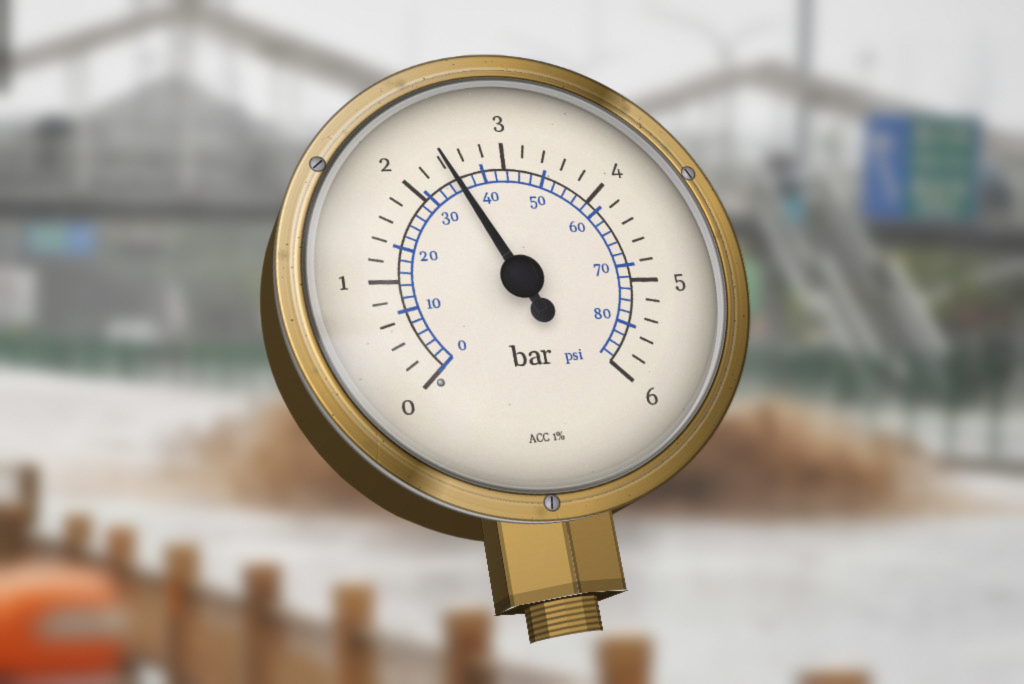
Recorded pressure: bar 2.4
